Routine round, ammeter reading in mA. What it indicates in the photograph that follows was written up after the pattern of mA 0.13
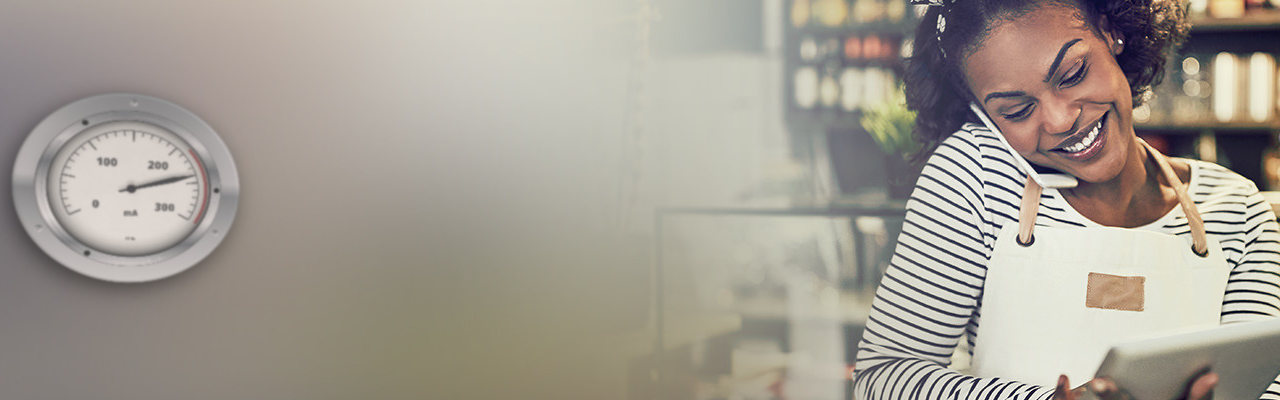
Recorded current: mA 240
